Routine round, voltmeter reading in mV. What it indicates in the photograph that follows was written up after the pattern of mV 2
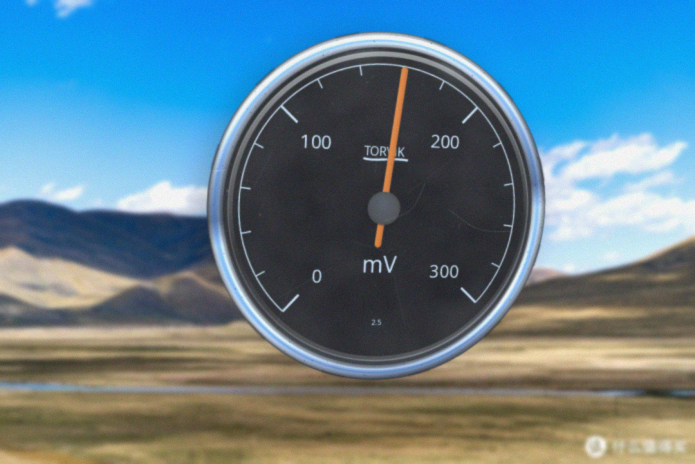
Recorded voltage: mV 160
